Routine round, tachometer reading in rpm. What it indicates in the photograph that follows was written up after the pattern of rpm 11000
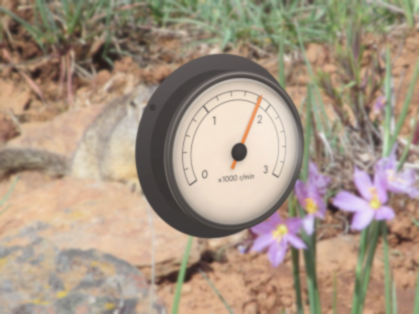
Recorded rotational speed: rpm 1800
